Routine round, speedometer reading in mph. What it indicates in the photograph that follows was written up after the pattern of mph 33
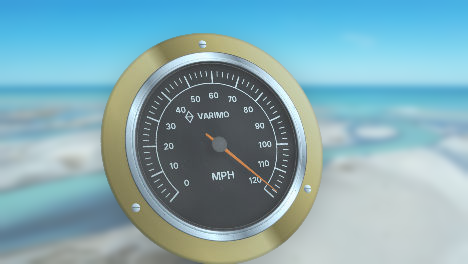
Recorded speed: mph 118
